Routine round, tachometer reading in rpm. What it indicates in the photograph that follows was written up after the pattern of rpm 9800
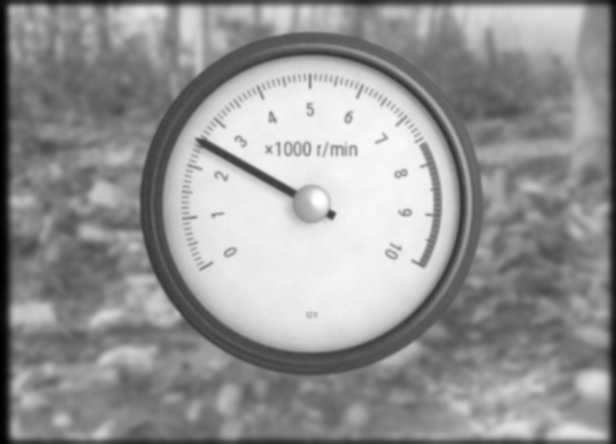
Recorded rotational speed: rpm 2500
